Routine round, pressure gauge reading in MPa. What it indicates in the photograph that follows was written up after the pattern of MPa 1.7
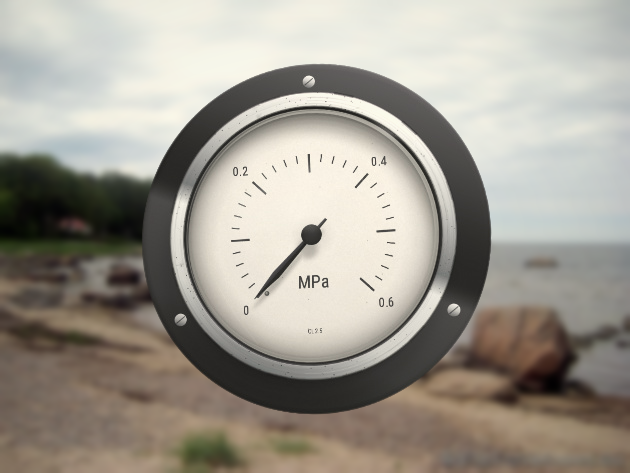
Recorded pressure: MPa 0
